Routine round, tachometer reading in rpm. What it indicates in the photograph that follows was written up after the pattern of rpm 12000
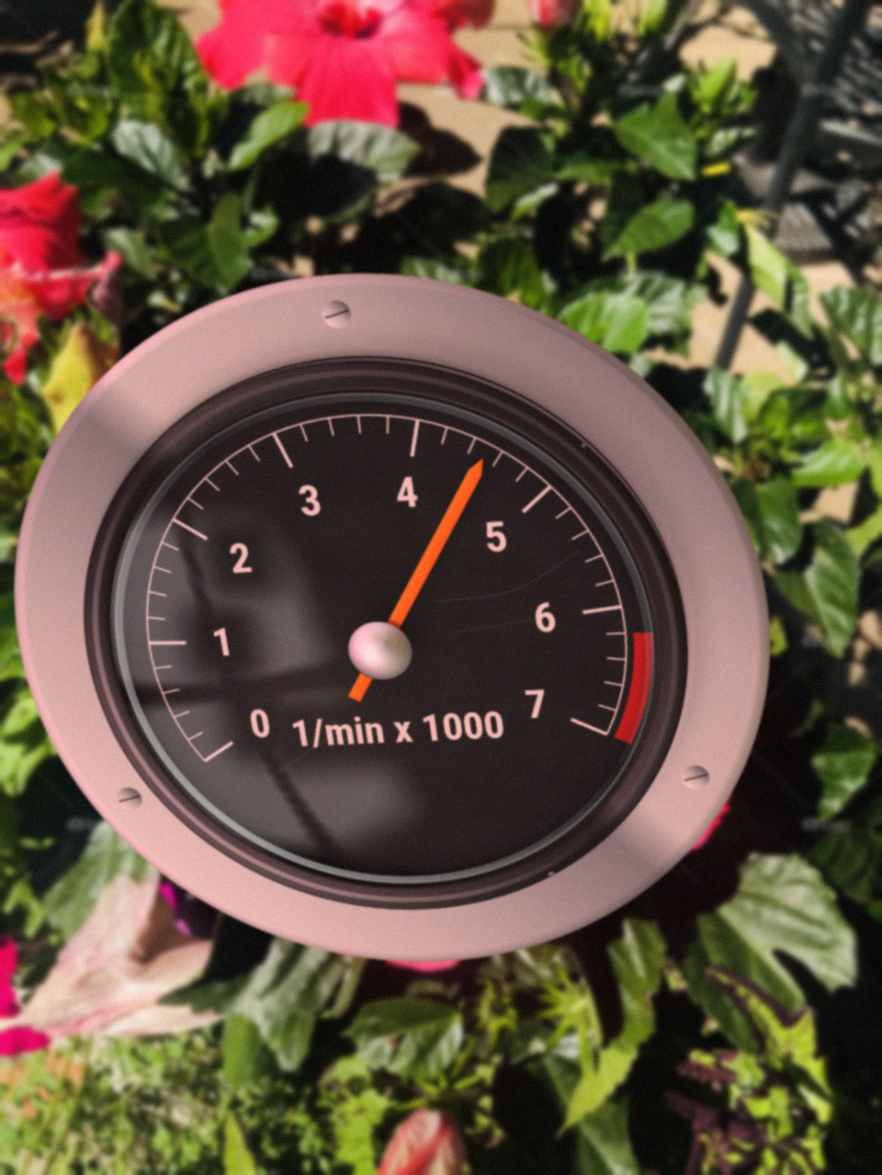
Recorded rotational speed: rpm 4500
